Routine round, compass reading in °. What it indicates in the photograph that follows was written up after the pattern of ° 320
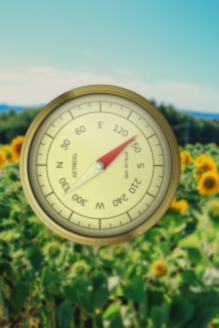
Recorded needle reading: ° 140
